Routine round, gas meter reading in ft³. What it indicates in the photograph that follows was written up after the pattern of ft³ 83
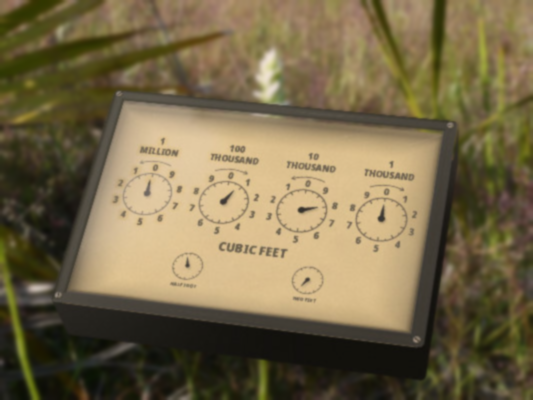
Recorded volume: ft³ 8000
